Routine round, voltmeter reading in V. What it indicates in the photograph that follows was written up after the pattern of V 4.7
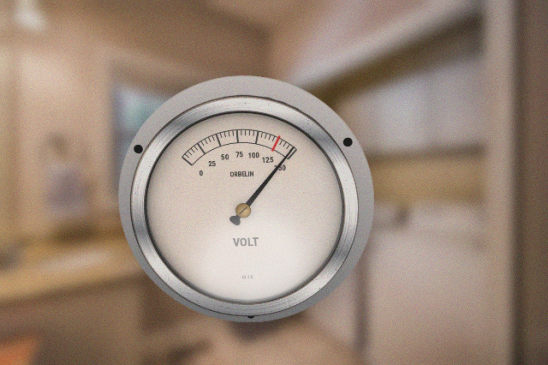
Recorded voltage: V 145
